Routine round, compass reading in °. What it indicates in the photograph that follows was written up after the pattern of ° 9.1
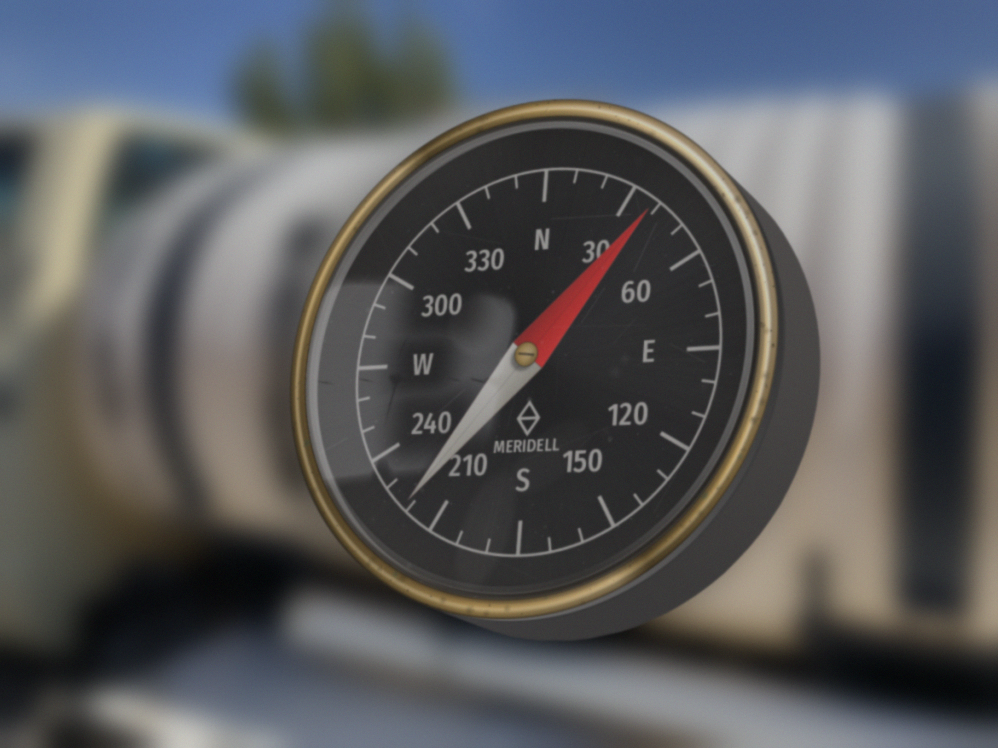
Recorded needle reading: ° 40
